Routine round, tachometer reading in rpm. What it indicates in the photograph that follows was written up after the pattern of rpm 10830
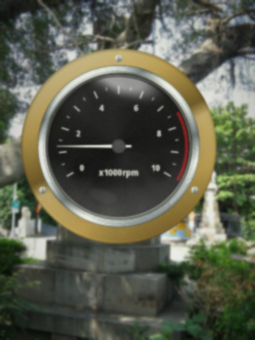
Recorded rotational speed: rpm 1250
